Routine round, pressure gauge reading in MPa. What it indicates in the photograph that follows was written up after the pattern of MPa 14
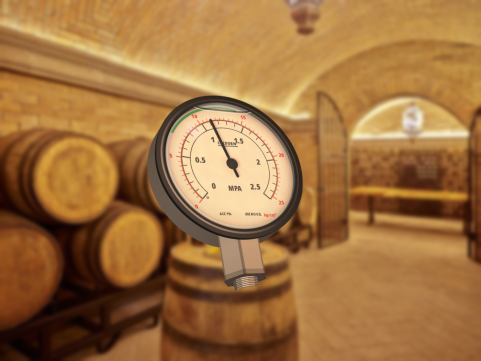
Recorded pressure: MPa 1.1
